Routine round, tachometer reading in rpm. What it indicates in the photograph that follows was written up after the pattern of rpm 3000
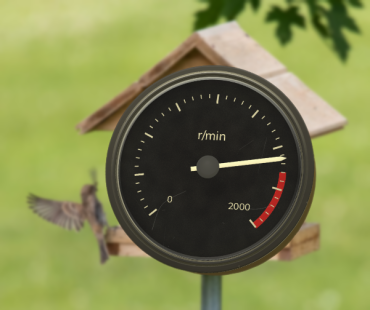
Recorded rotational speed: rpm 1575
